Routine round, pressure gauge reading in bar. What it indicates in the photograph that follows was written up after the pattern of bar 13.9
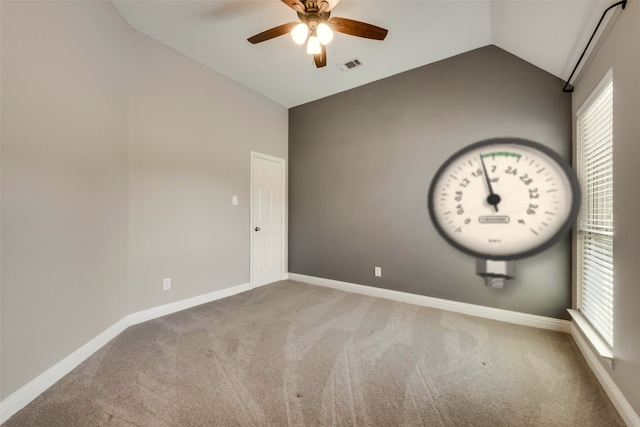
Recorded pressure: bar 1.8
